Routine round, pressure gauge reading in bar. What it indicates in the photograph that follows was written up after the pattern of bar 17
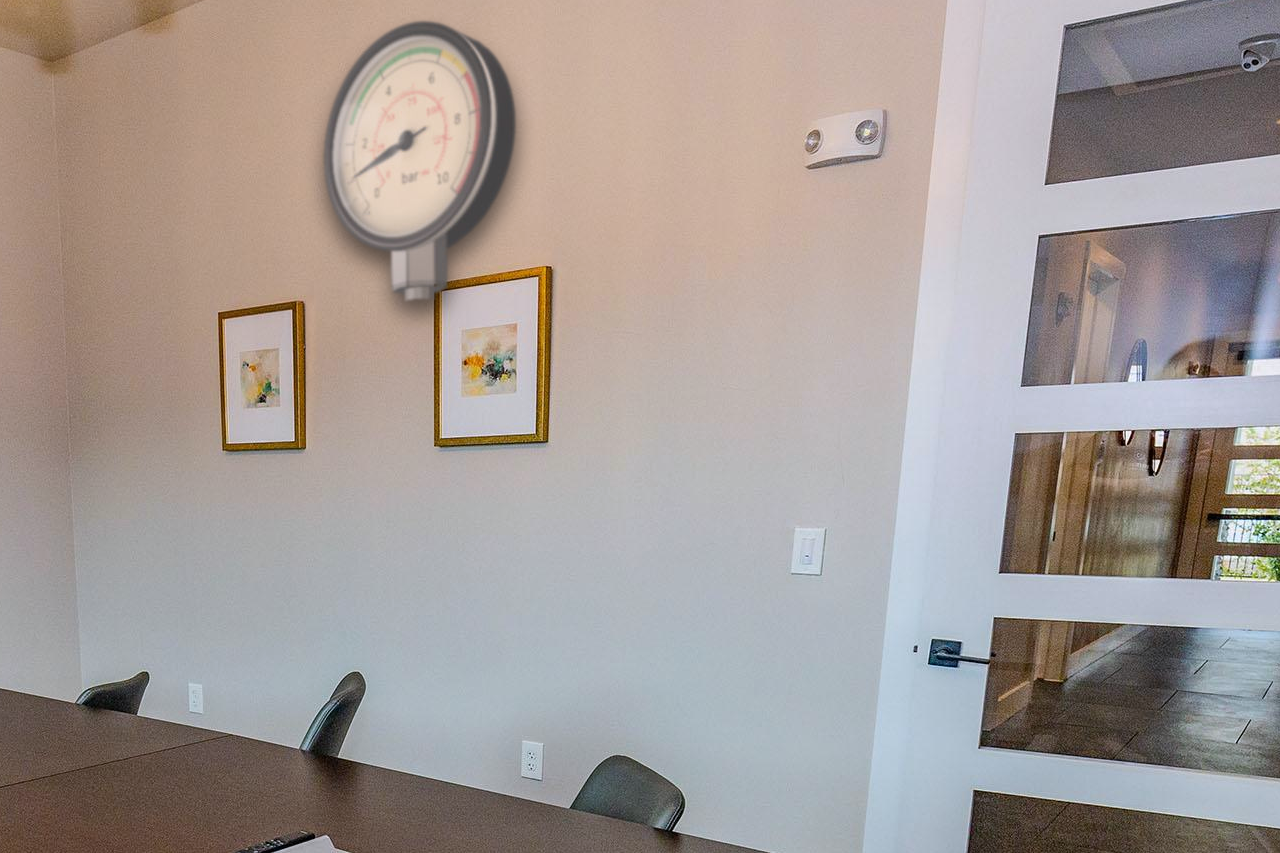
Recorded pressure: bar 1
